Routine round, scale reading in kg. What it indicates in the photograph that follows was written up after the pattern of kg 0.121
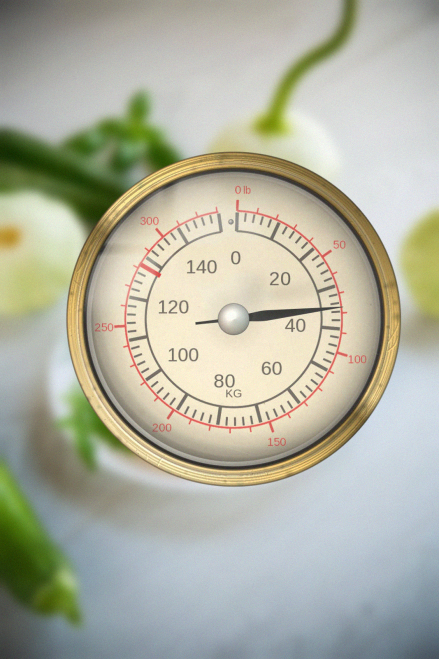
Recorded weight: kg 35
